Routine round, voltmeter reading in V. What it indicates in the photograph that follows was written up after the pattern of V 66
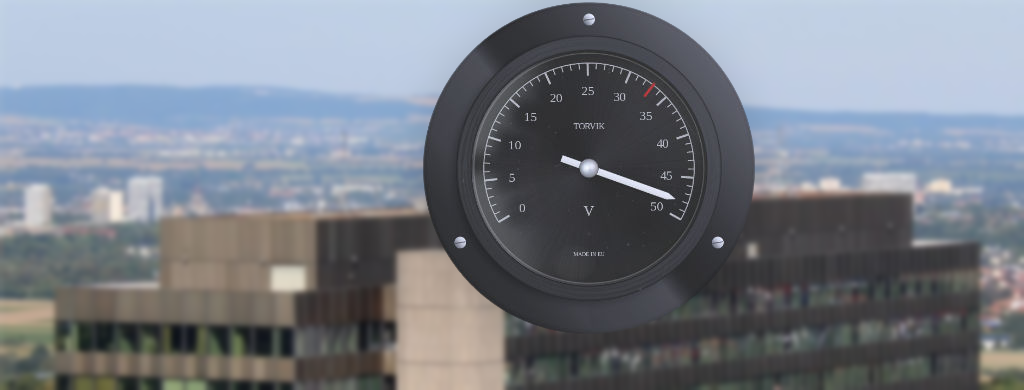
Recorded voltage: V 48
